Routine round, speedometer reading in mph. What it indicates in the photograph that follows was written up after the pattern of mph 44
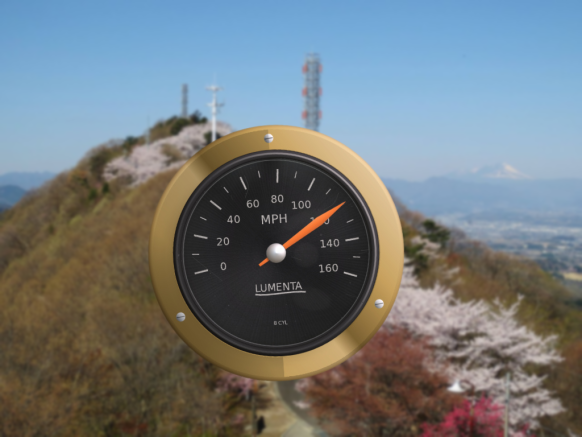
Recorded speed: mph 120
